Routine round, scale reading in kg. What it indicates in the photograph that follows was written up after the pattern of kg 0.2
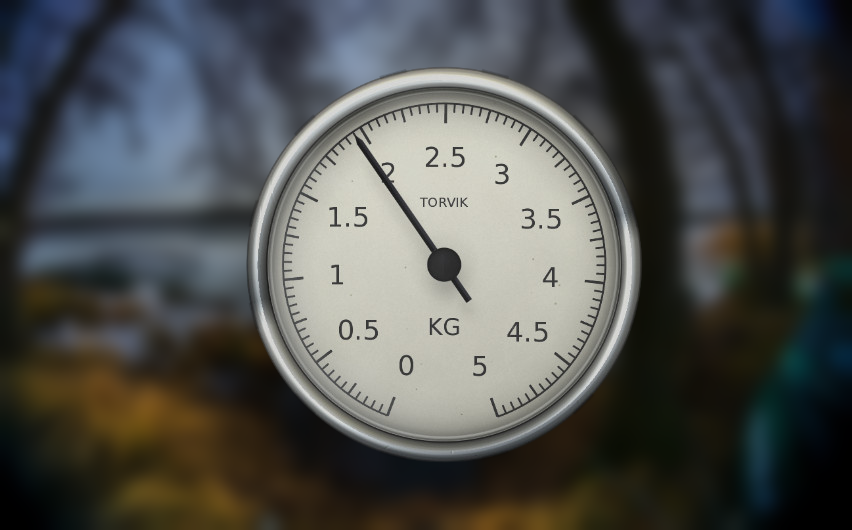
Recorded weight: kg 1.95
